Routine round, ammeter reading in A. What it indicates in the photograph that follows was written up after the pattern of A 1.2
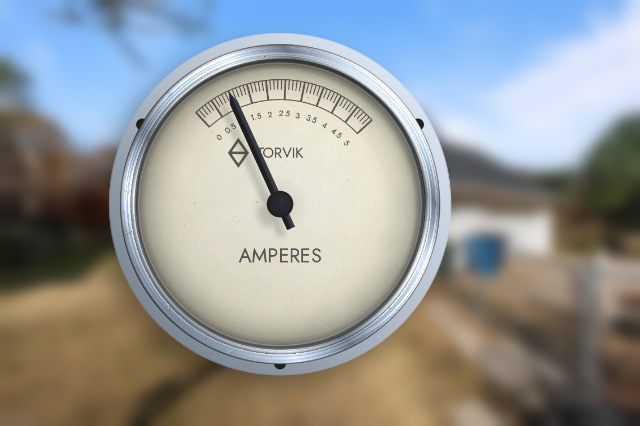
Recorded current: A 1
